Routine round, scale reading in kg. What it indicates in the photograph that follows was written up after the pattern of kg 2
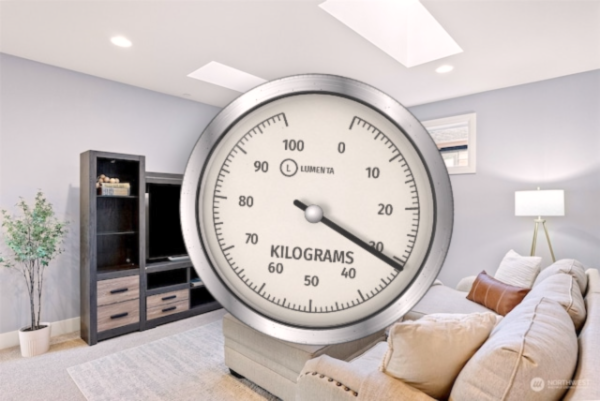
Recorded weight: kg 31
